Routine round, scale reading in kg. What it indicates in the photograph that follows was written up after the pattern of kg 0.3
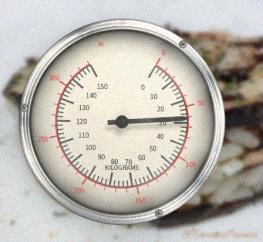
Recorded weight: kg 28
